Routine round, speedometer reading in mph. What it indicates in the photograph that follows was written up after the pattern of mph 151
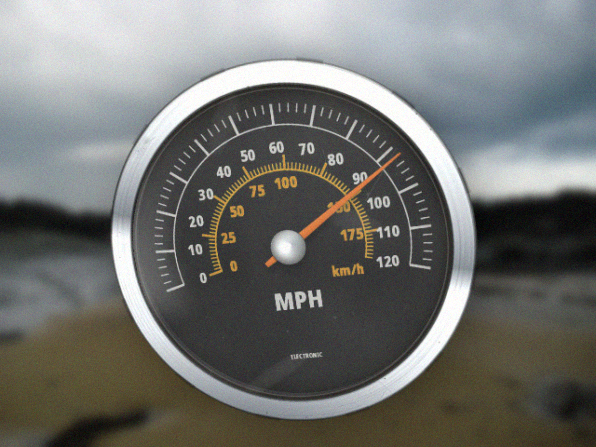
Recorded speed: mph 92
